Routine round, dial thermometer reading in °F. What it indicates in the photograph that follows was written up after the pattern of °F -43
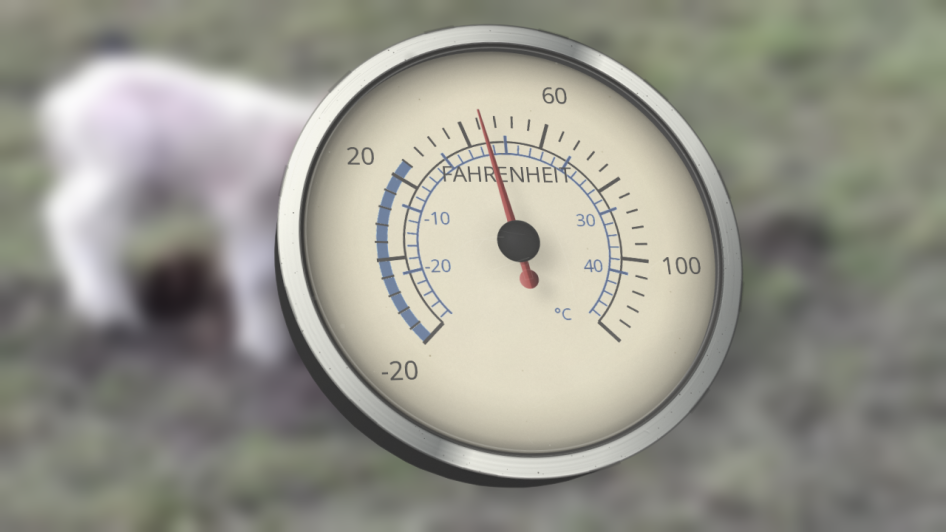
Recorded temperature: °F 44
